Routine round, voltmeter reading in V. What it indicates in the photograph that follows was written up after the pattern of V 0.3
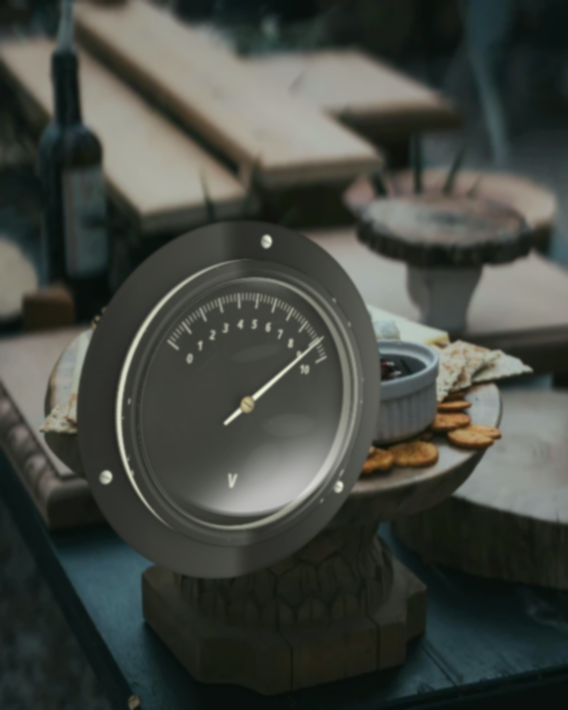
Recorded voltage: V 9
